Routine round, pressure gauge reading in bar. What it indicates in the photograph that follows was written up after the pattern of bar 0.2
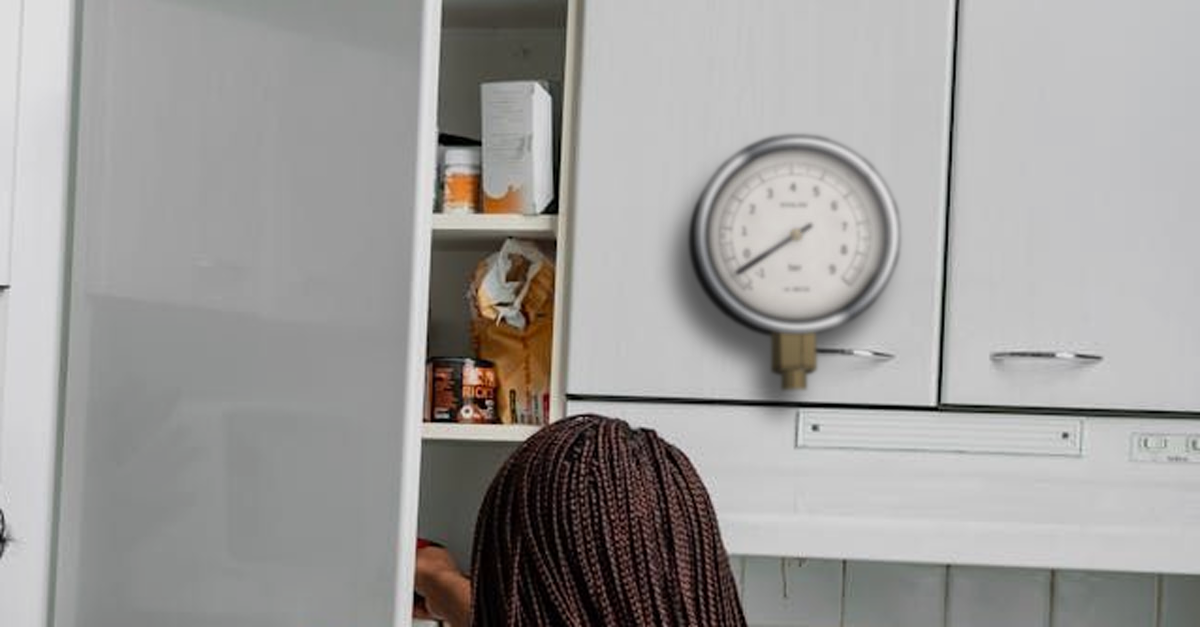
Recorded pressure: bar -0.5
